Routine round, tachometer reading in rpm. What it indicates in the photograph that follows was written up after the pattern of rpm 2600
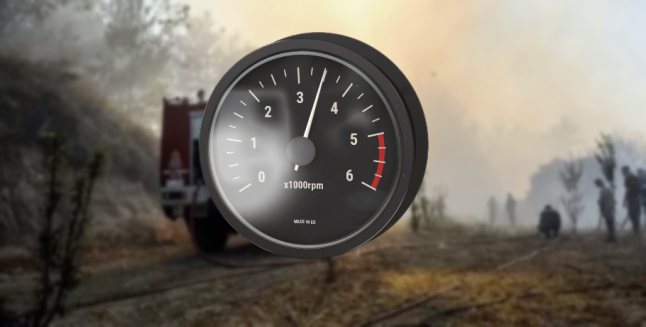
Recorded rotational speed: rpm 3500
